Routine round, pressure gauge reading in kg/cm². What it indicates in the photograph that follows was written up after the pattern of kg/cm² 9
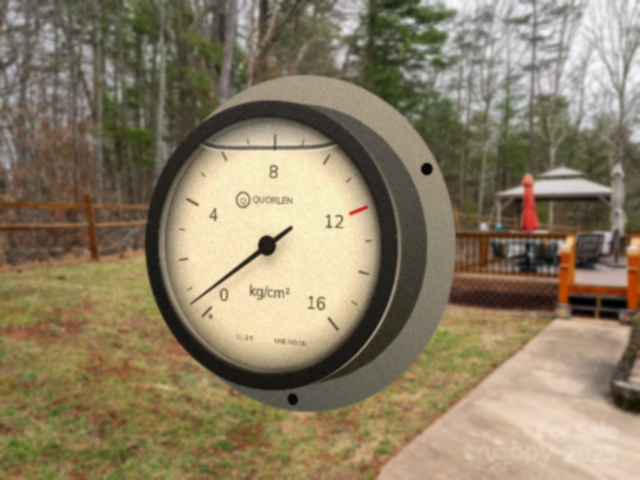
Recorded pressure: kg/cm² 0.5
